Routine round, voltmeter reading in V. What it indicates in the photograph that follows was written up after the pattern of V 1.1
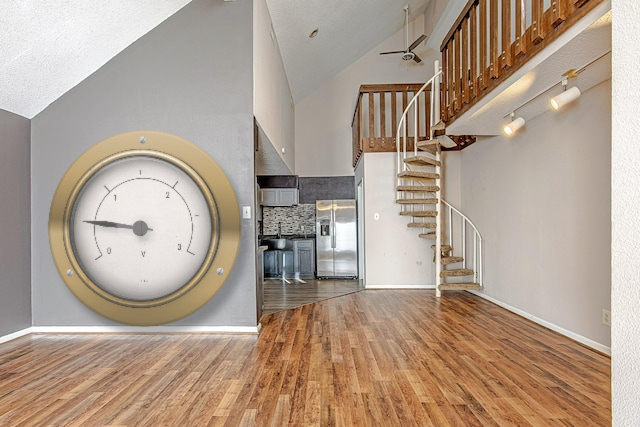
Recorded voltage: V 0.5
